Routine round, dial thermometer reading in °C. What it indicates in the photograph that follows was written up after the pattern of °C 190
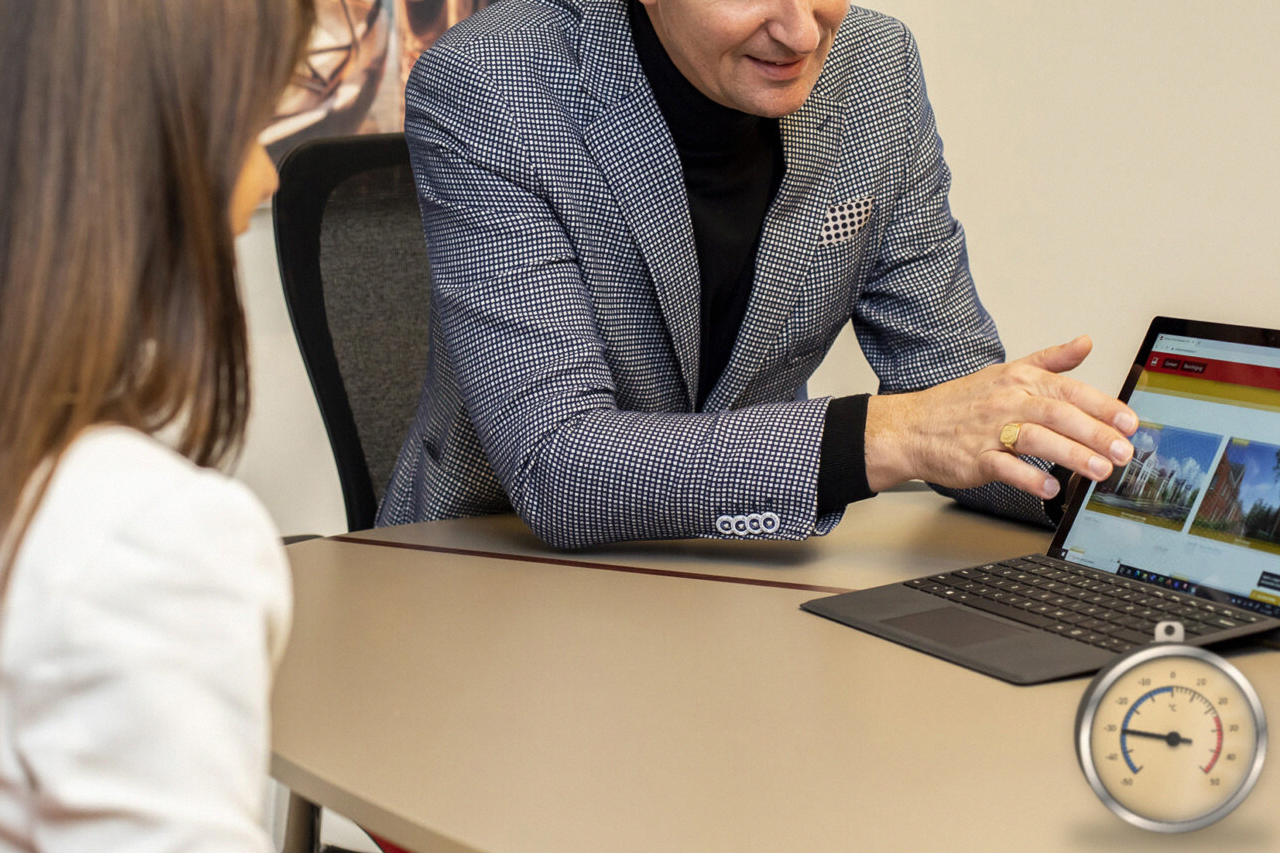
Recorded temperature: °C -30
